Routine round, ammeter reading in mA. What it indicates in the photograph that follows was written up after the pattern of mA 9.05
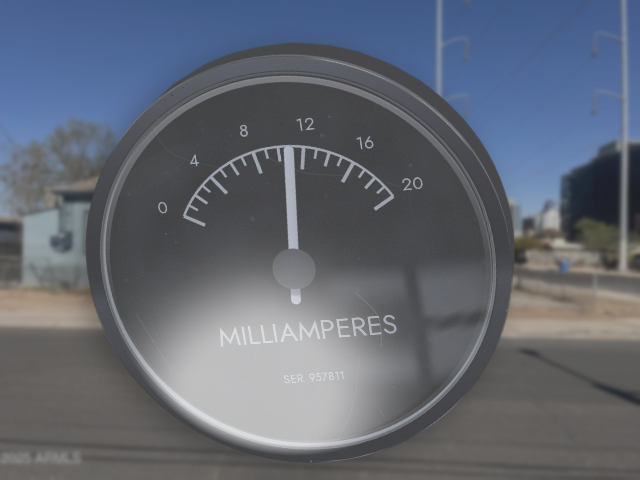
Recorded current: mA 11
